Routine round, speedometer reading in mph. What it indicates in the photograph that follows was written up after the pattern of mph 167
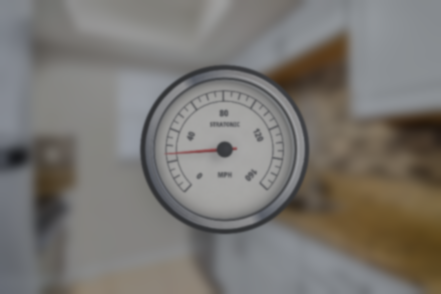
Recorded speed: mph 25
